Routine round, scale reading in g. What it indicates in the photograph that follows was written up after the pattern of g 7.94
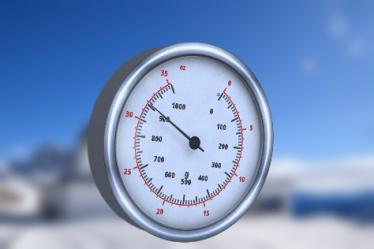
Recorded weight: g 900
